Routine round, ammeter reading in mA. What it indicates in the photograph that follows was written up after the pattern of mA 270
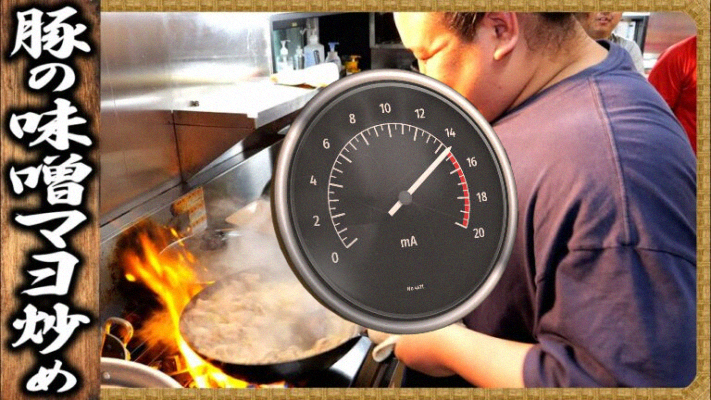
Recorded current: mA 14.5
